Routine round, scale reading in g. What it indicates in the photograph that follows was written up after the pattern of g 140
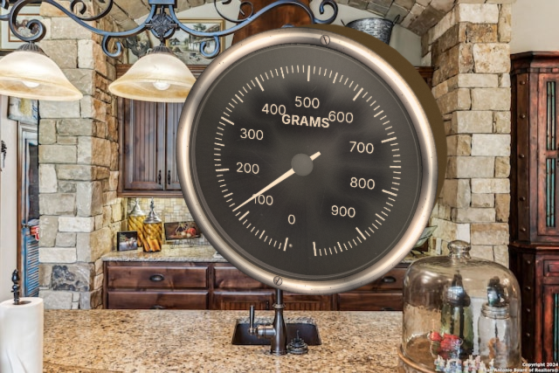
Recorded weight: g 120
